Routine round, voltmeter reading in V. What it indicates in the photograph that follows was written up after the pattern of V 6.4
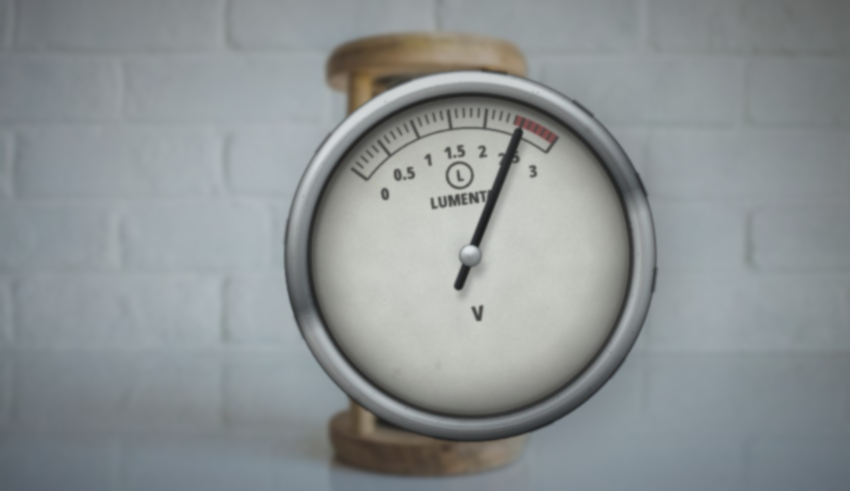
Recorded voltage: V 2.5
